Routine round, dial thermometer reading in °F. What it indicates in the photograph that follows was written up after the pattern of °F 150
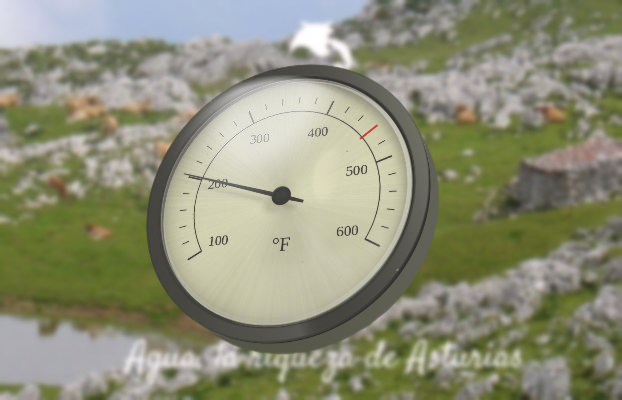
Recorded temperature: °F 200
